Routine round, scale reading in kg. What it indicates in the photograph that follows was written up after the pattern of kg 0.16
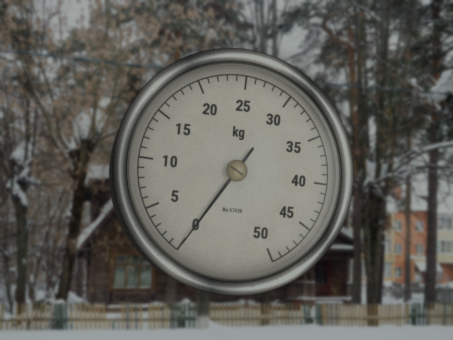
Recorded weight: kg 0
